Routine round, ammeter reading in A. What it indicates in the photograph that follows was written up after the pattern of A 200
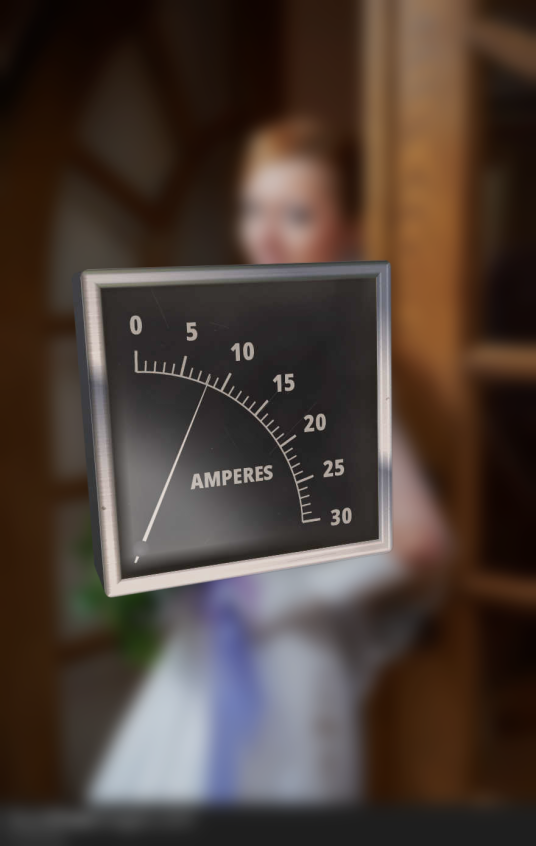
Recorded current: A 8
